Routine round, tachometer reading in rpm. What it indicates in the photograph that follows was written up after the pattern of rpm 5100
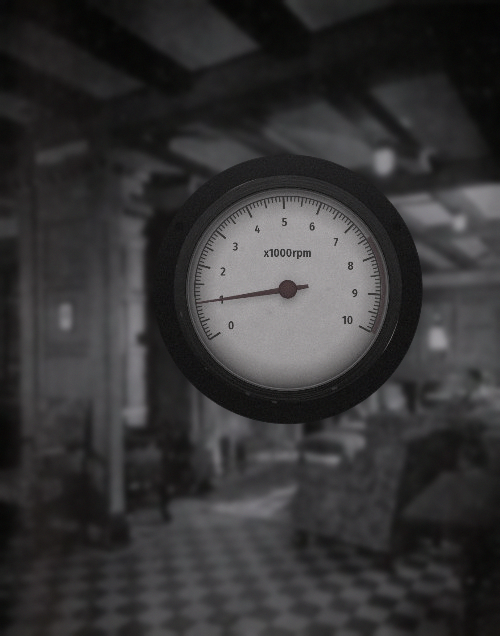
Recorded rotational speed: rpm 1000
